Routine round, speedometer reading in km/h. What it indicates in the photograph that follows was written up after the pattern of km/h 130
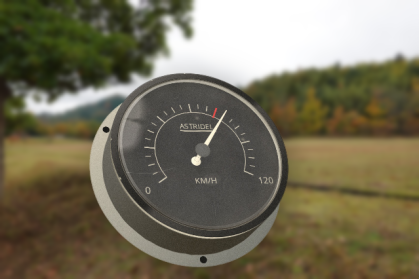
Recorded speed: km/h 80
